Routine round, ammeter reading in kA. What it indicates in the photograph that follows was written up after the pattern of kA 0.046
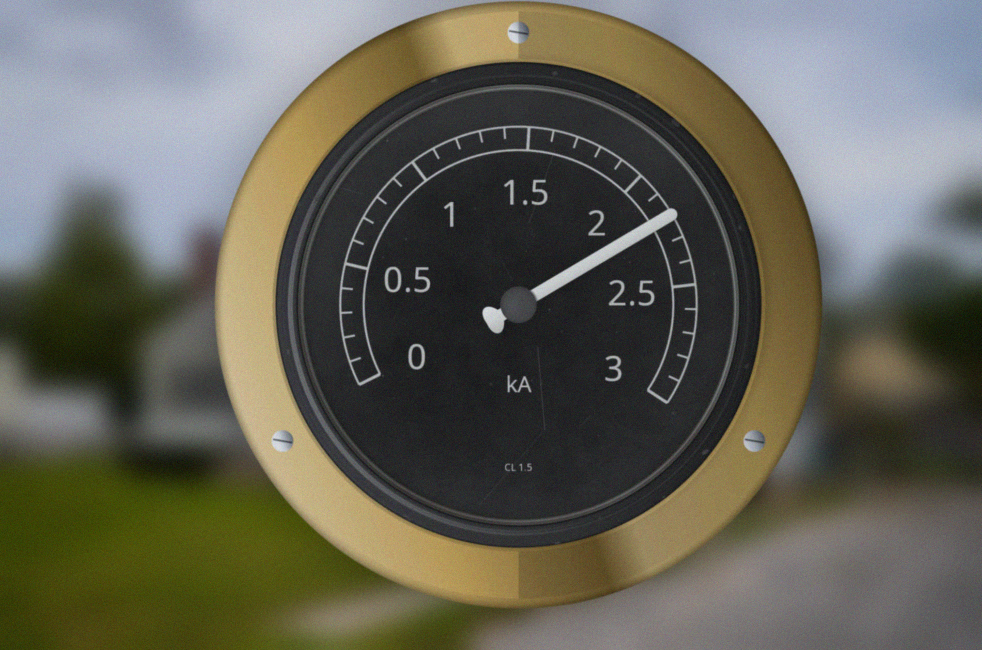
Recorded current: kA 2.2
